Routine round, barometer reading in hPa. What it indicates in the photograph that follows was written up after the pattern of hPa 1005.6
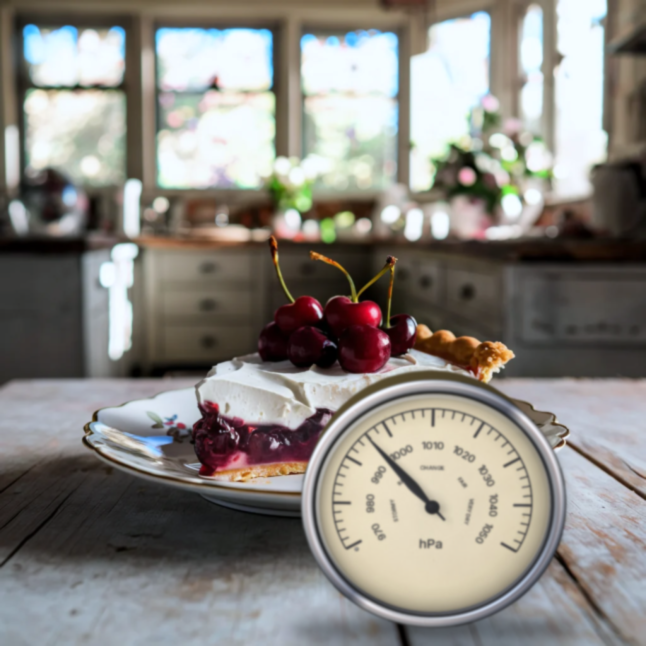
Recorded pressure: hPa 996
